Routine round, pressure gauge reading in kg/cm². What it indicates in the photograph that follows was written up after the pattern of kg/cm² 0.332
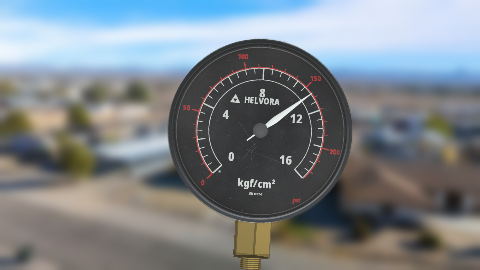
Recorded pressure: kg/cm² 11
